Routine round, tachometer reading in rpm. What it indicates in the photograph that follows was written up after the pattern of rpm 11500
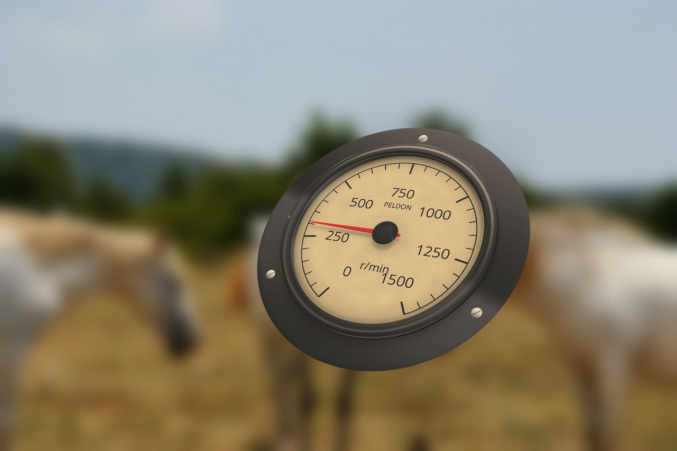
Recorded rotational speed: rpm 300
